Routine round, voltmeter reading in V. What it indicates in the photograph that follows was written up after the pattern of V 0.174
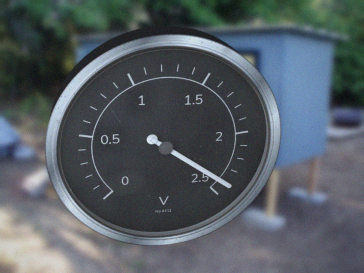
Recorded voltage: V 2.4
